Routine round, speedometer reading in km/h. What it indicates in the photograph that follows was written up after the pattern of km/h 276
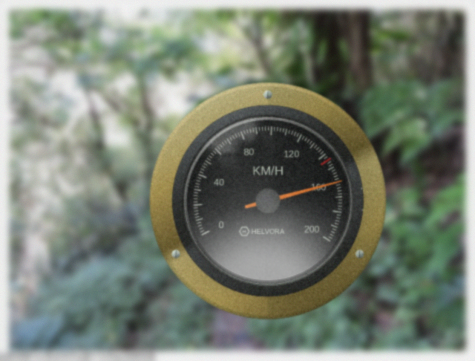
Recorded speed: km/h 160
